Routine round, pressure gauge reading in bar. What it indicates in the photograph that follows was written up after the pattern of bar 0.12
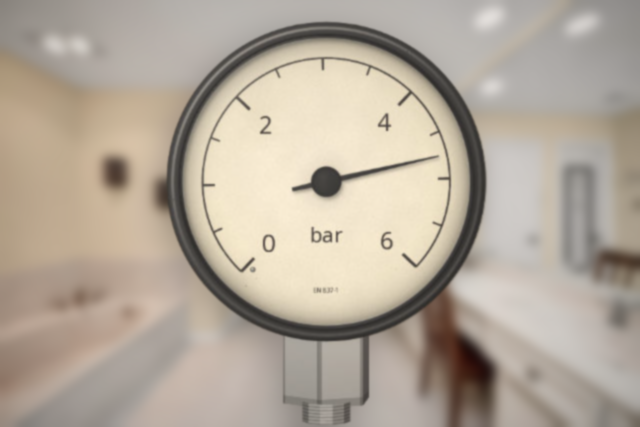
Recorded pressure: bar 4.75
